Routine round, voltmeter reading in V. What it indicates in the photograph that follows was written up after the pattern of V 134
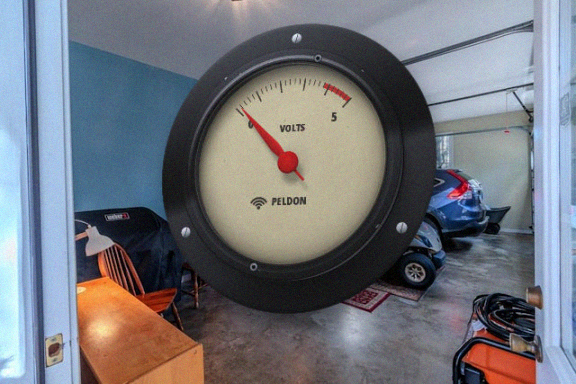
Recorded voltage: V 0.2
